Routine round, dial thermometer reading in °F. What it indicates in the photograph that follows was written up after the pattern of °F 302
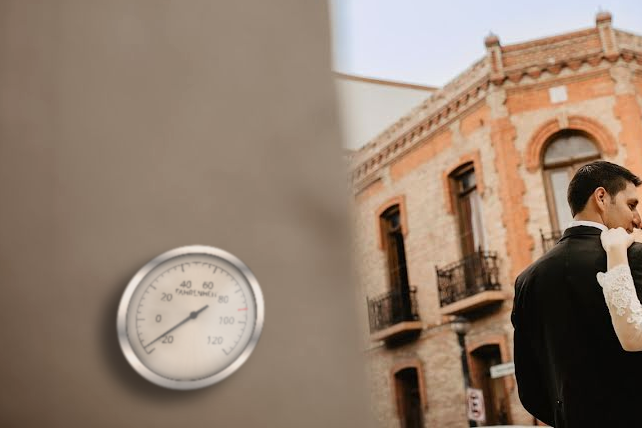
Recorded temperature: °F -16
